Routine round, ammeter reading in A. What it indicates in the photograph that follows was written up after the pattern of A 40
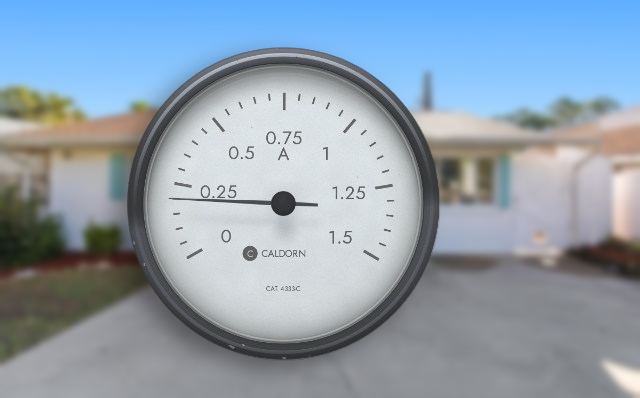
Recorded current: A 0.2
